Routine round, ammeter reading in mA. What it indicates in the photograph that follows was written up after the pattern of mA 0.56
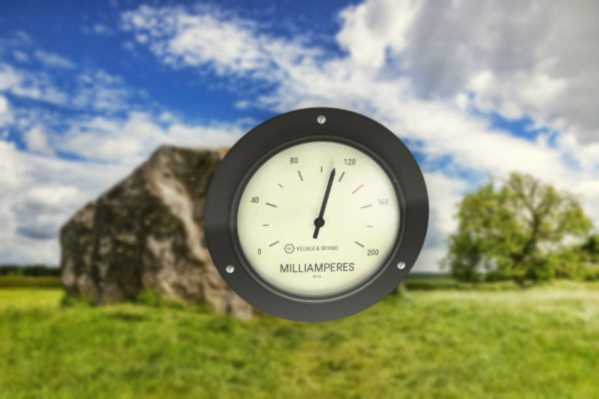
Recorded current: mA 110
